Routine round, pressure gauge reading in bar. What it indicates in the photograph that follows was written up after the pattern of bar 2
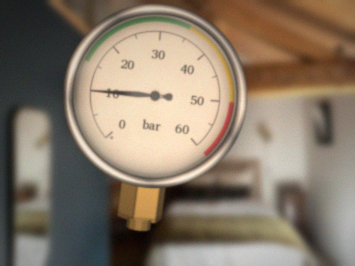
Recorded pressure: bar 10
